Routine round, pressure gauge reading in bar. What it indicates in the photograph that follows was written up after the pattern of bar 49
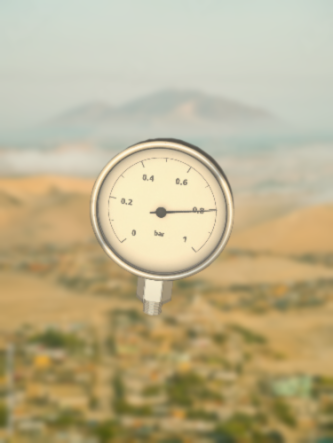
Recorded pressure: bar 0.8
